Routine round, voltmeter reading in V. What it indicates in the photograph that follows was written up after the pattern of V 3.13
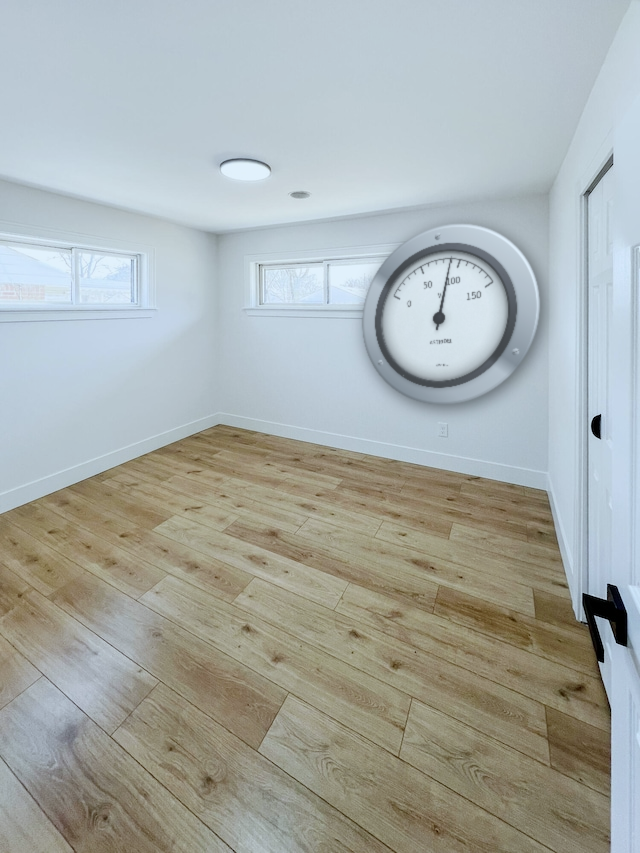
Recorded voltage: V 90
